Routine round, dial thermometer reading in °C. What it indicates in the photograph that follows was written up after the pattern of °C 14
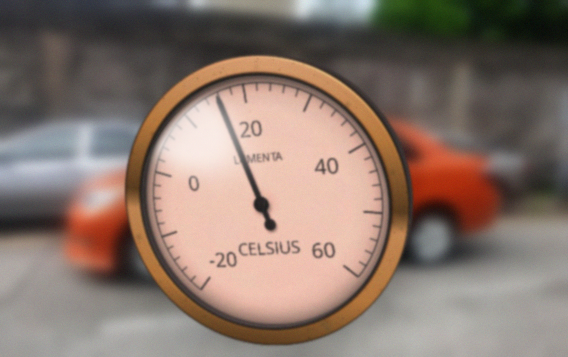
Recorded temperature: °C 16
